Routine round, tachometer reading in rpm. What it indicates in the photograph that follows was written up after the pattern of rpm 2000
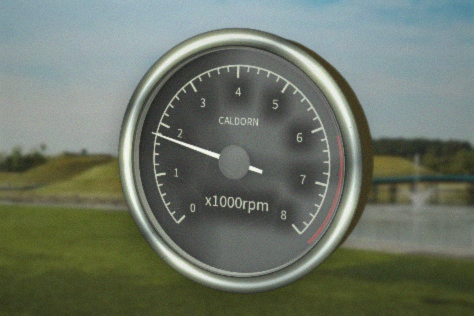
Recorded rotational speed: rpm 1800
